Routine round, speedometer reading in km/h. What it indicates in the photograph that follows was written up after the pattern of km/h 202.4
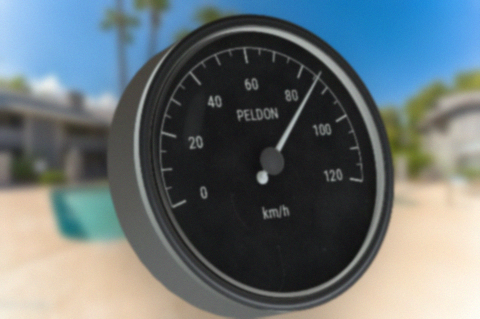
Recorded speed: km/h 85
